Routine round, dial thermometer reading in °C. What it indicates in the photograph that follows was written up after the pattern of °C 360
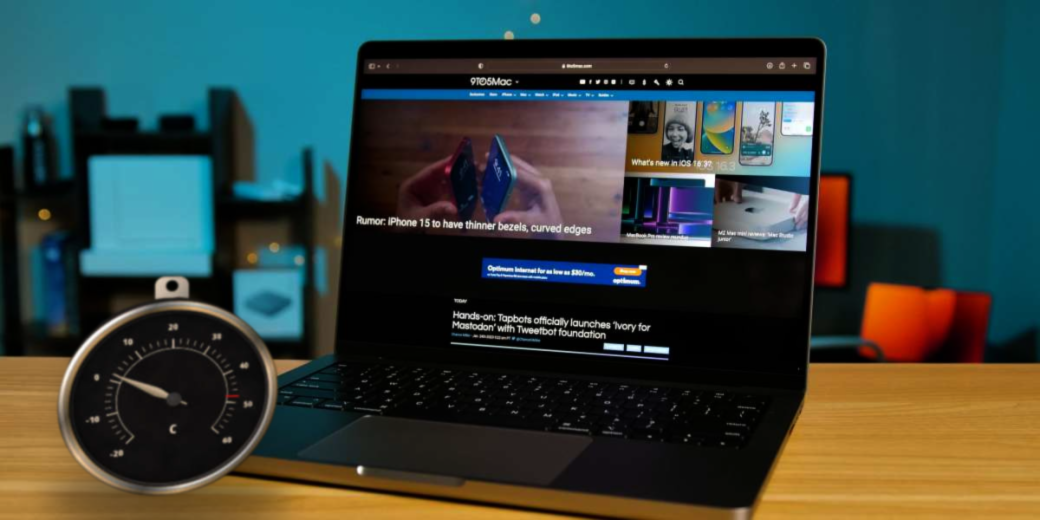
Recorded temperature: °C 2
